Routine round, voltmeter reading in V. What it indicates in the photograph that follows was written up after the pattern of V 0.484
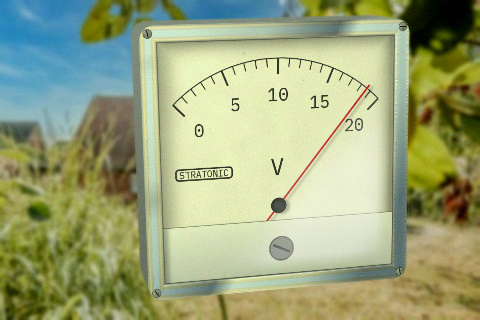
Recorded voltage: V 18.5
